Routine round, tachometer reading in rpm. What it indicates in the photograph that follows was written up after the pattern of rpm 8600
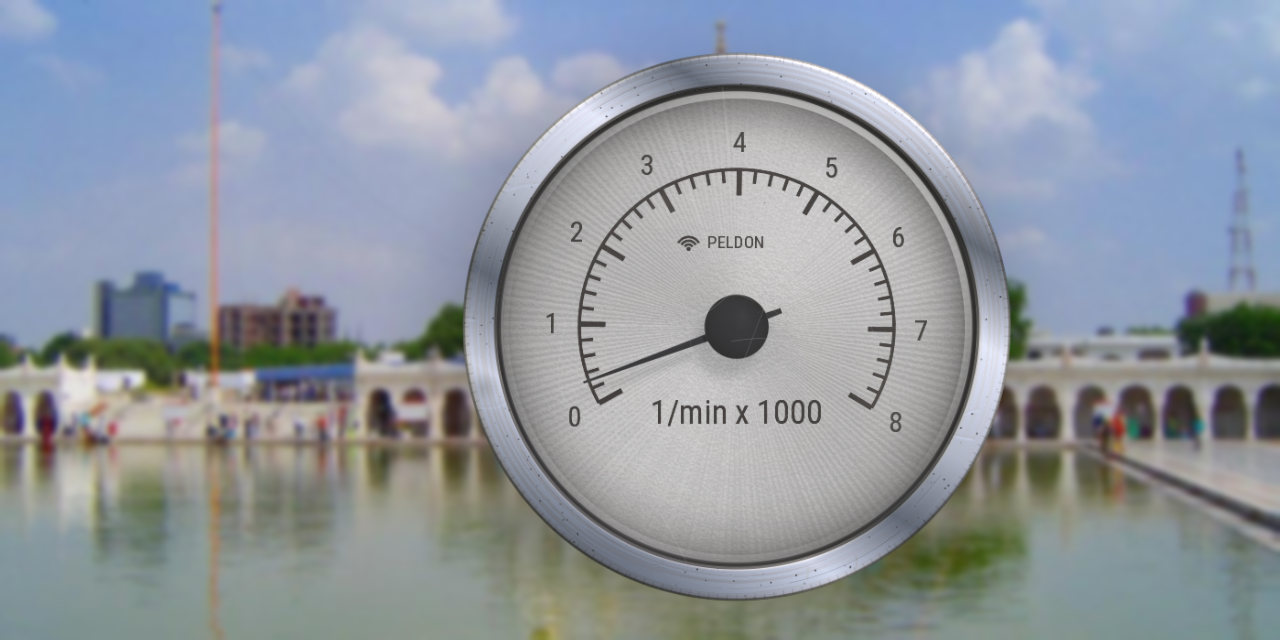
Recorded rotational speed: rpm 300
